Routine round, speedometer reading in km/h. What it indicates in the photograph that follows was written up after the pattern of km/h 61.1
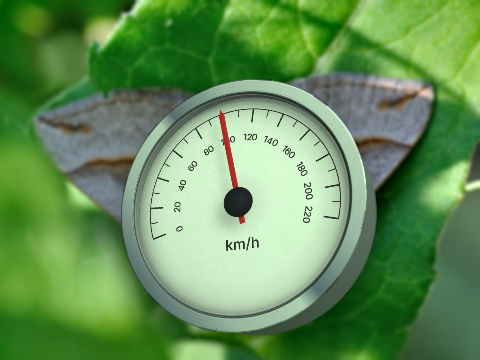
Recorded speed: km/h 100
